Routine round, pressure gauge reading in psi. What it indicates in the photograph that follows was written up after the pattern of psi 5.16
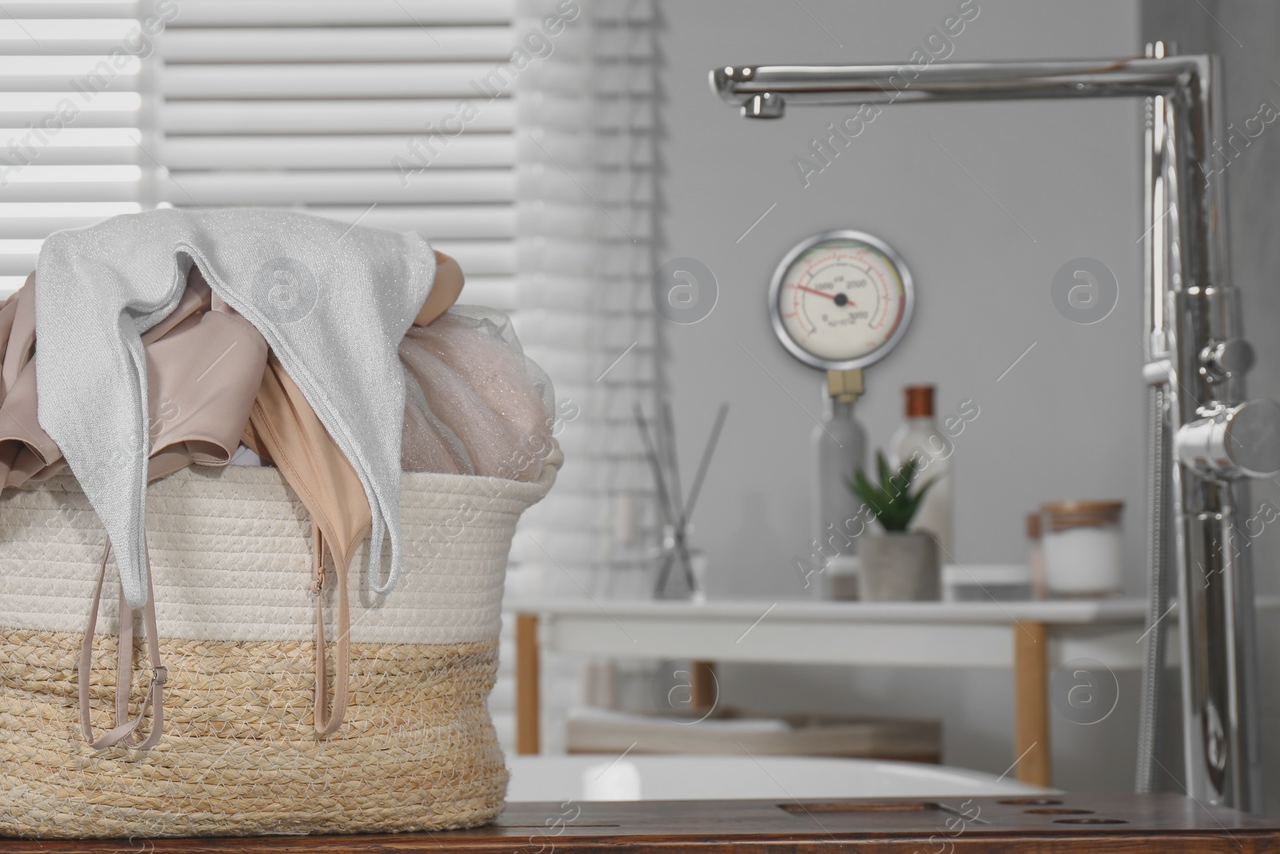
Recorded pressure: psi 750
